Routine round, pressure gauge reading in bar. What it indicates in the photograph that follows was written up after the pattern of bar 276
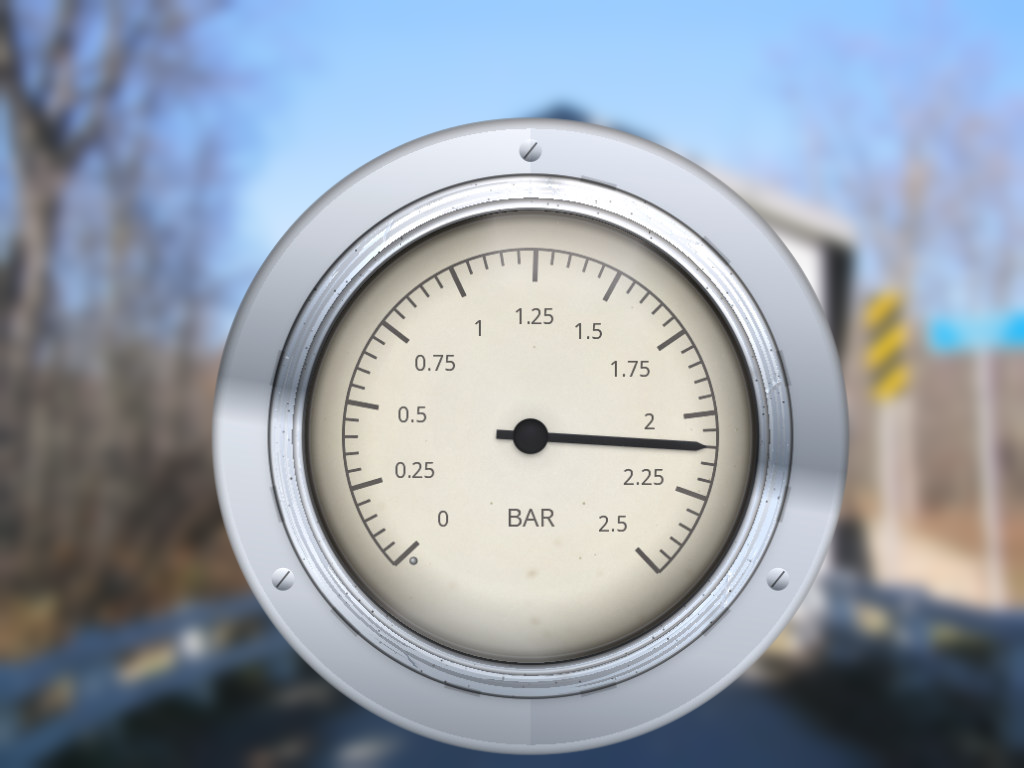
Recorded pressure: bar 2.1
